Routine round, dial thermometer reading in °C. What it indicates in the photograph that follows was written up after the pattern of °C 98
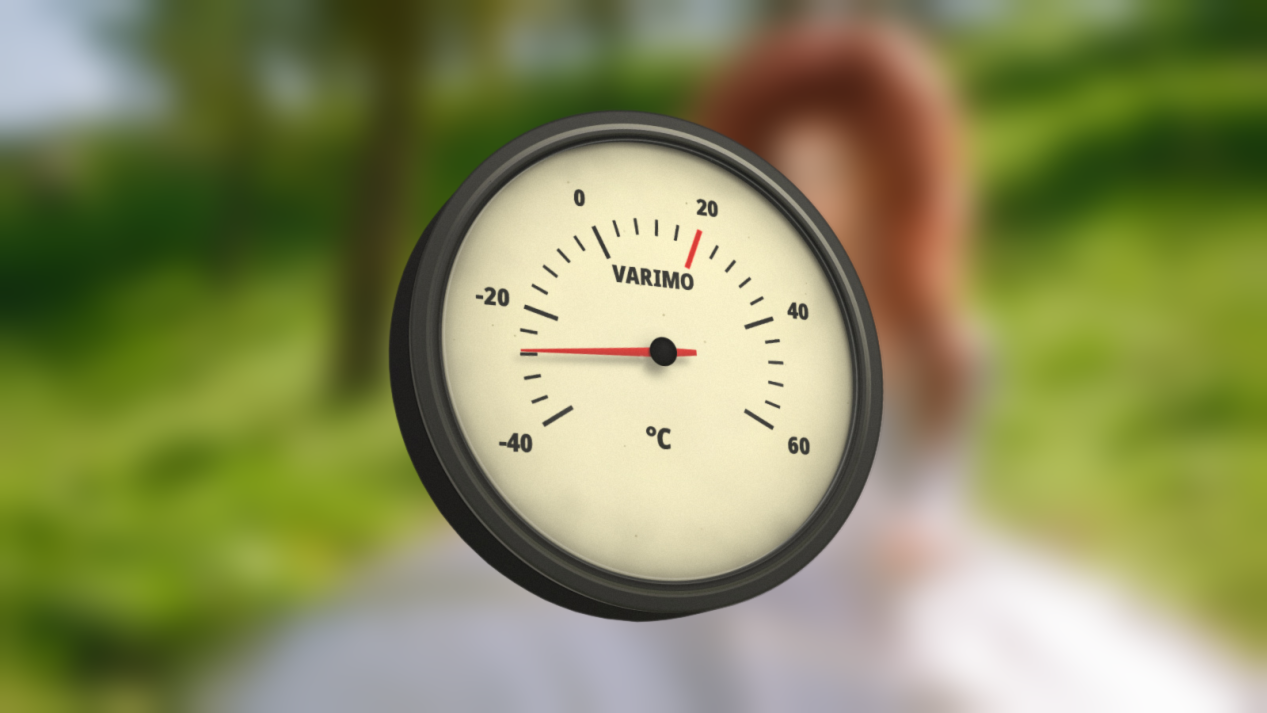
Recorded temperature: °C -28
